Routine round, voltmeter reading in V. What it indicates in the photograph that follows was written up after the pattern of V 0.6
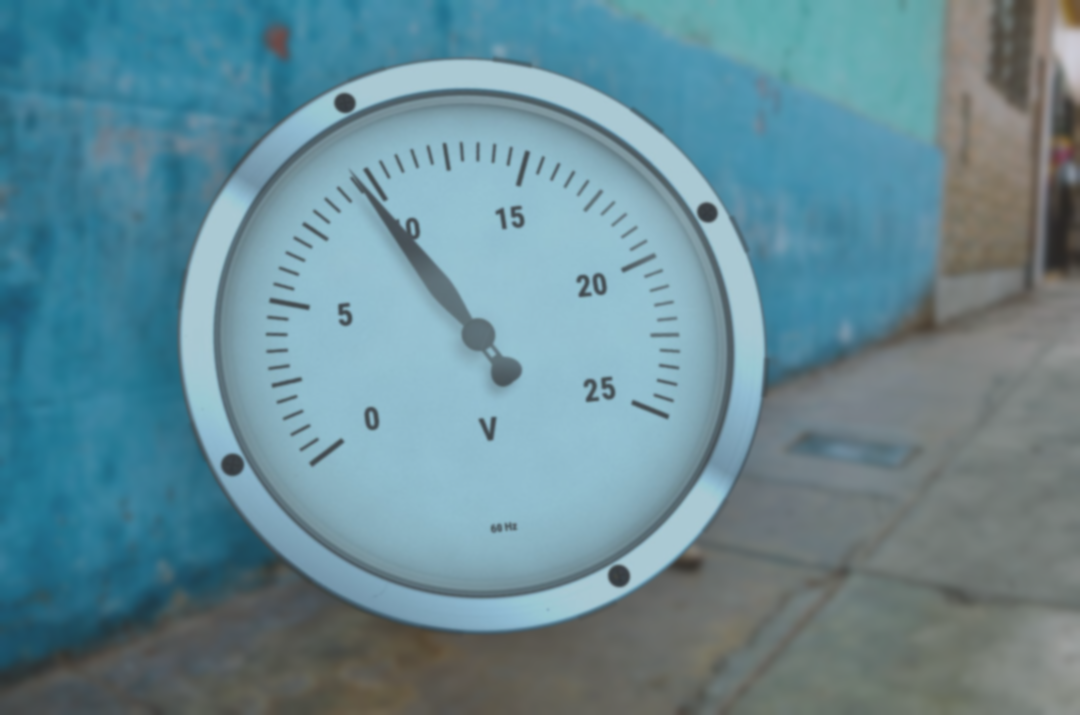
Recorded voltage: V 9.5
